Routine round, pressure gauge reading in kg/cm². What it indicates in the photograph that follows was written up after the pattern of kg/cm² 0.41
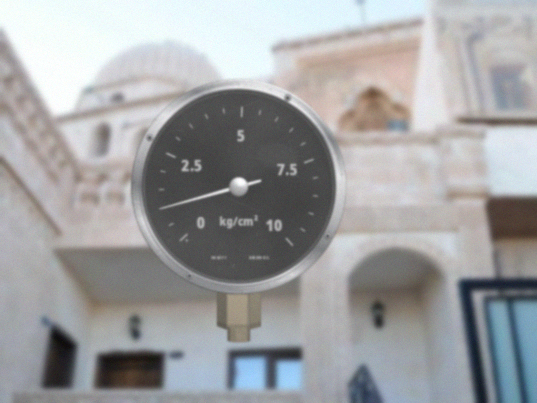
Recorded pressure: kg/cm² 1
